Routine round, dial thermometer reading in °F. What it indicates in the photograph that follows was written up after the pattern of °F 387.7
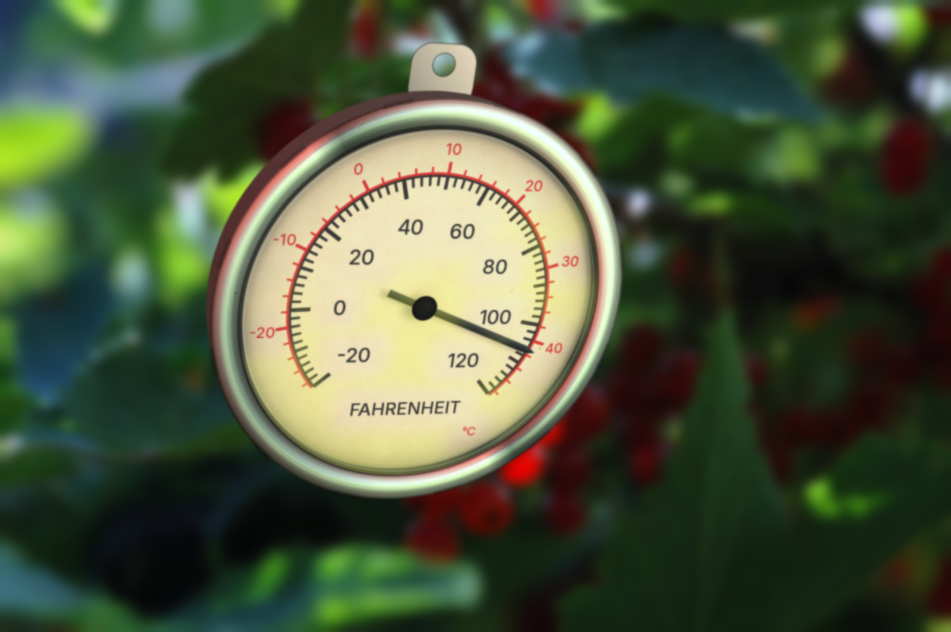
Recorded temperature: °F 106
